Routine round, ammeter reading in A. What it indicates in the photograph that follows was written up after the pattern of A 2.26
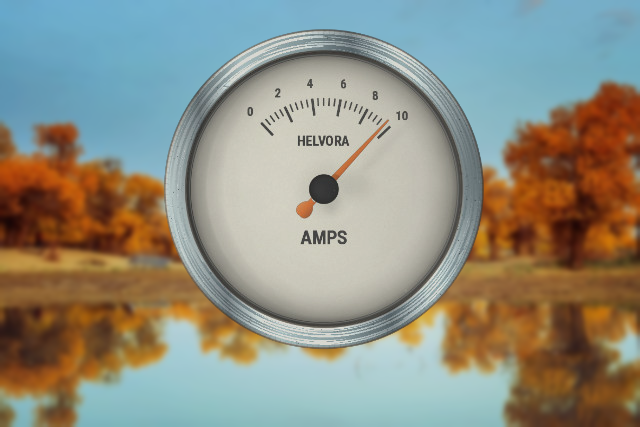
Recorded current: A 9.6
